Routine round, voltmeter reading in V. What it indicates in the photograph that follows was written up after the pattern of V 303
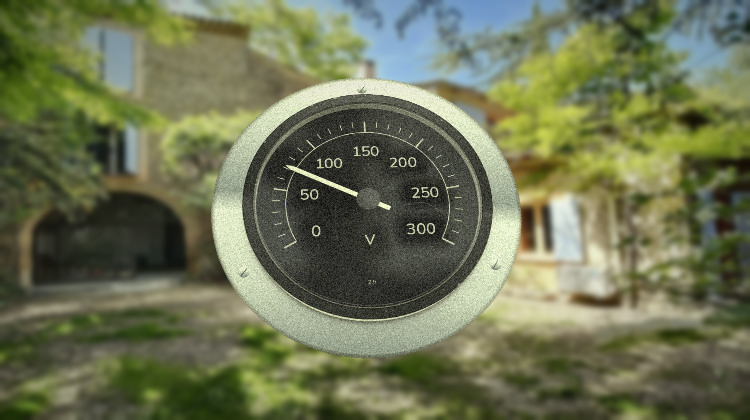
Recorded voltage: V 70
